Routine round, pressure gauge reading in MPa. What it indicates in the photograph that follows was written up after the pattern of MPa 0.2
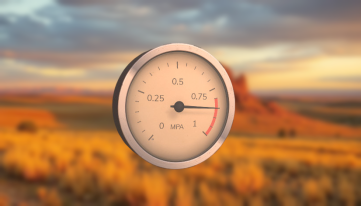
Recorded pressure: MPa 0.85
